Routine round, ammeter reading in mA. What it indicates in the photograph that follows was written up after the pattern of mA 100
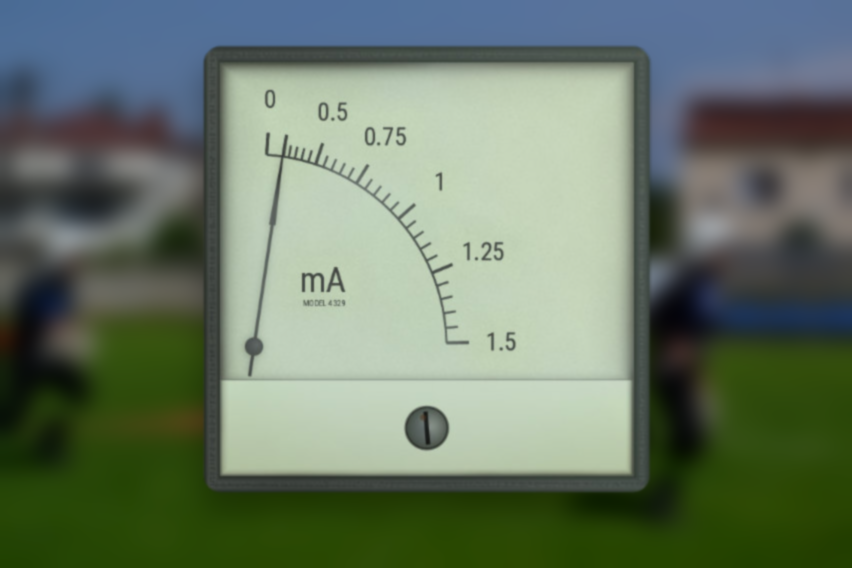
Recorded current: mA 0.25
